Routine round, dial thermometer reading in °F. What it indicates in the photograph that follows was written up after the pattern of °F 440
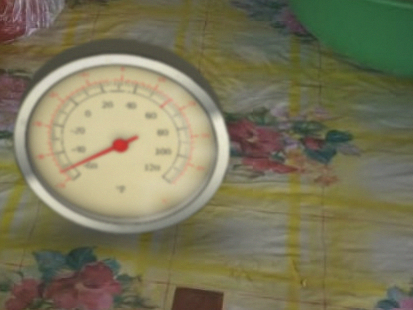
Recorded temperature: °F -50
